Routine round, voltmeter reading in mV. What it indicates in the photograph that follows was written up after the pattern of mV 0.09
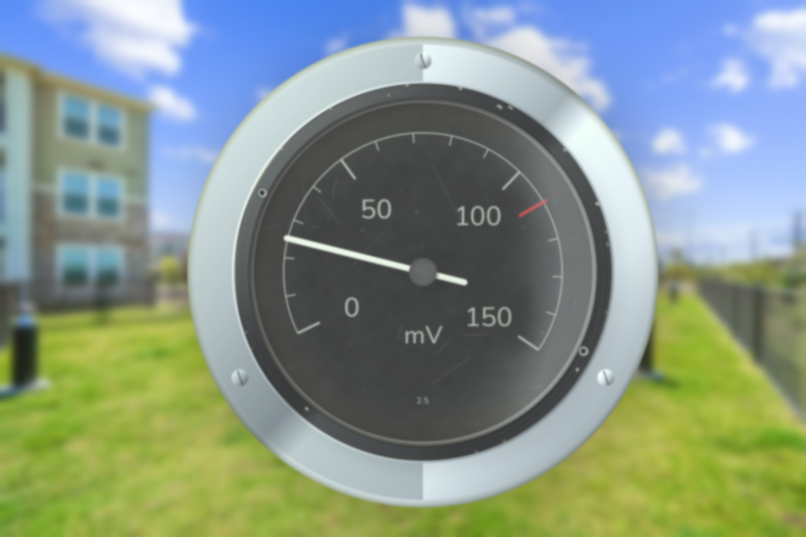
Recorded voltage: mV 25
